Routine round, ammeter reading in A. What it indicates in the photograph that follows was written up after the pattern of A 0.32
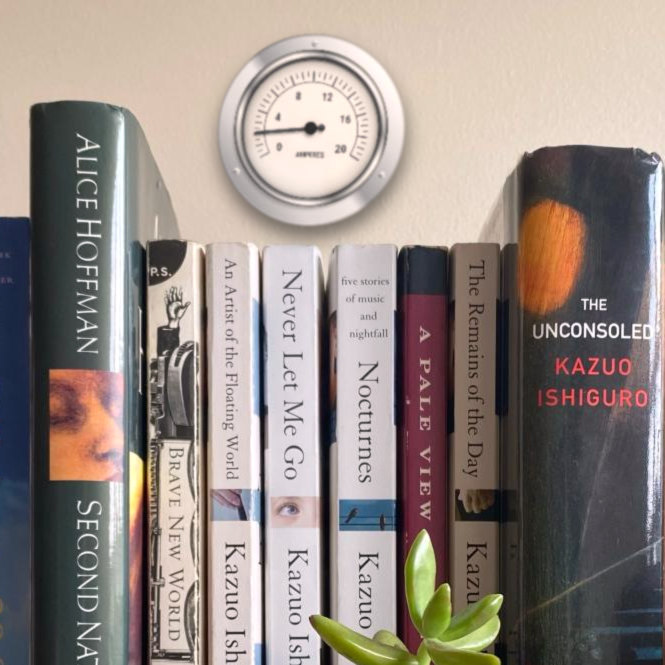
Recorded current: A 2
